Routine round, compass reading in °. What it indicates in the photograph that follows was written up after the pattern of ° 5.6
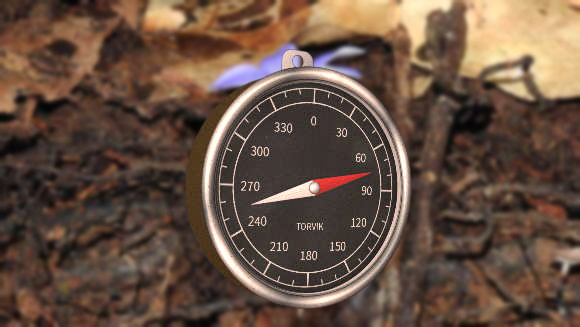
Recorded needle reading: ° 75
